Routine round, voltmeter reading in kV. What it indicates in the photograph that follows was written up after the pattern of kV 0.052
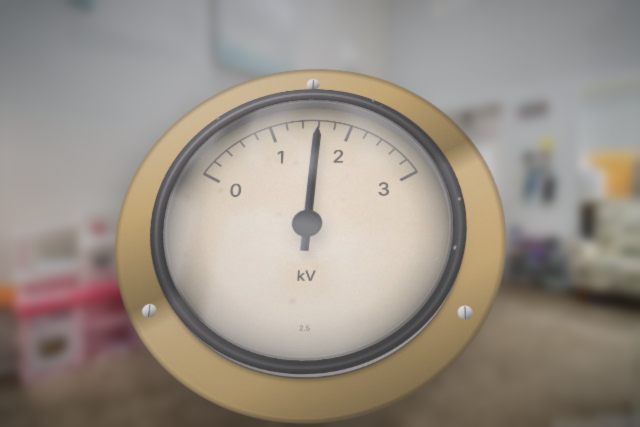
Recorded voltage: kV 1.6
